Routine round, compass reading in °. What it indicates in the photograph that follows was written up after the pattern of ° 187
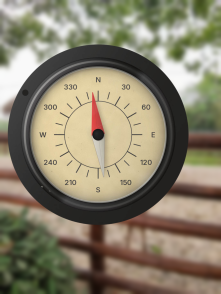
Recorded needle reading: ° 352.5
